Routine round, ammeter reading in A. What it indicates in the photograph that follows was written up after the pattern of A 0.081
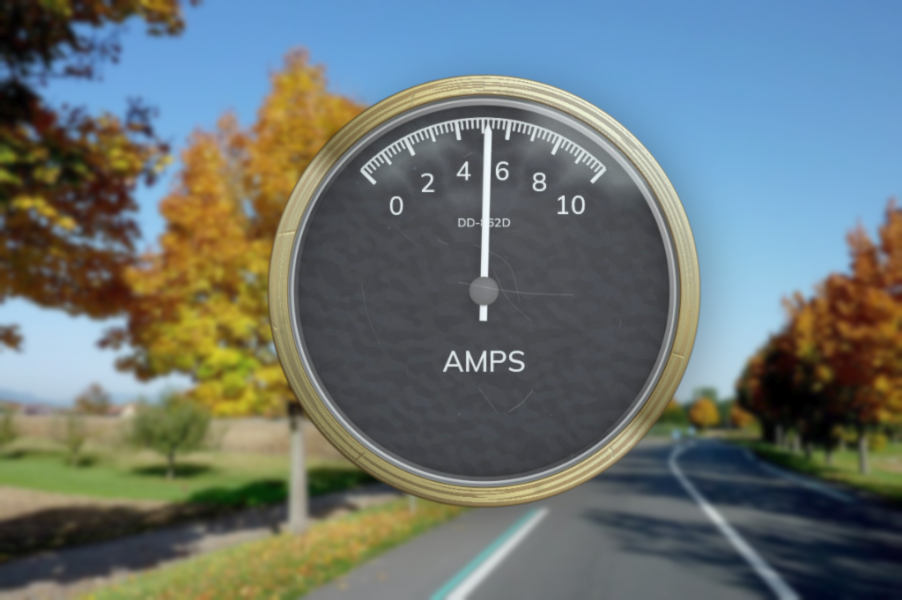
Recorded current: A 5.2
